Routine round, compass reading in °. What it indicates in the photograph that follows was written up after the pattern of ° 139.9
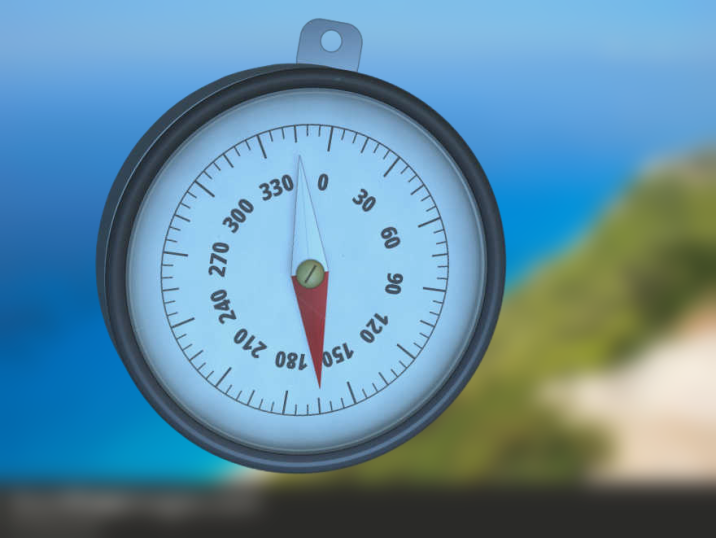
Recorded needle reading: ° 165
